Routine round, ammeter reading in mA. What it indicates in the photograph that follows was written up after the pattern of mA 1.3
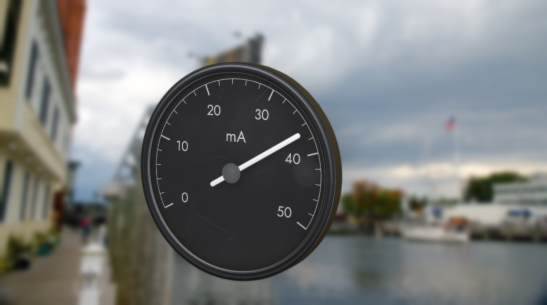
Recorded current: mA 37
